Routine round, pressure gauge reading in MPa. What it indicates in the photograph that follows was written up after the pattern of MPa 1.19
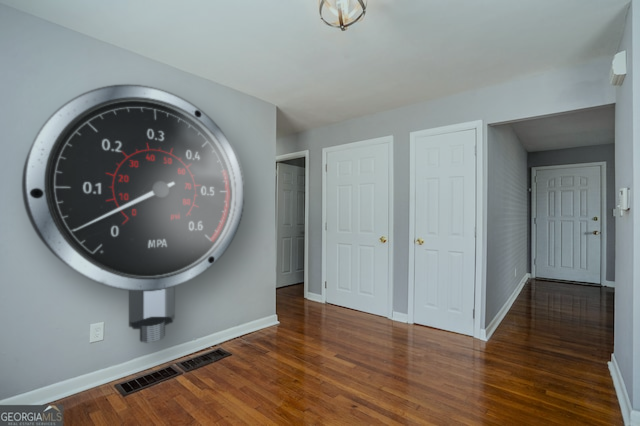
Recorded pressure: MPa 0.04
